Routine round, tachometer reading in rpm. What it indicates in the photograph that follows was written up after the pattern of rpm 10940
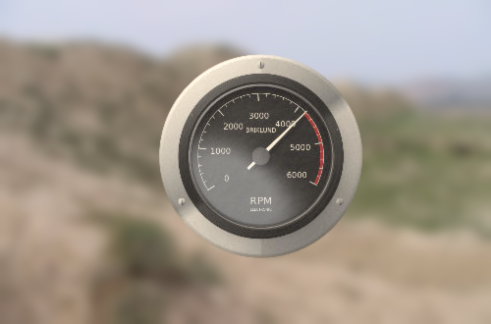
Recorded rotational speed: rpm 4200
